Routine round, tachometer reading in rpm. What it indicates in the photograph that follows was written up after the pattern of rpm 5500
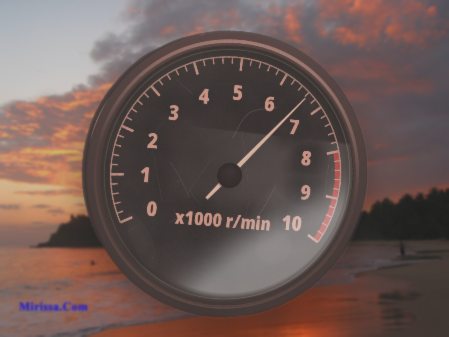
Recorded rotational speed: rpm 6600
